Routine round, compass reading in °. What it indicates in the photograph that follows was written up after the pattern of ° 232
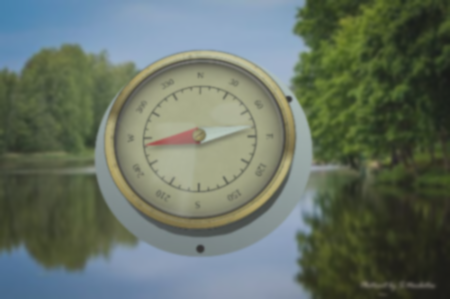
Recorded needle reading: ° 260
